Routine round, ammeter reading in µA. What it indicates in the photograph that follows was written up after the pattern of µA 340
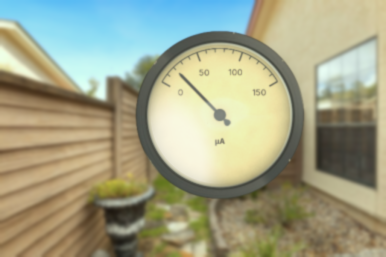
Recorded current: µA 20
